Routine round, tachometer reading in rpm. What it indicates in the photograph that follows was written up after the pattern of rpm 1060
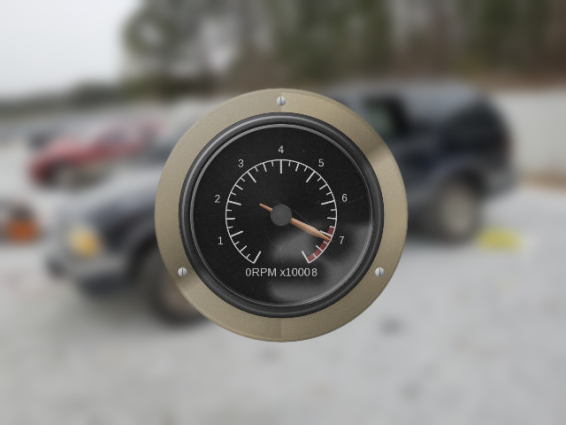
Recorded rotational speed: rpm 7125
